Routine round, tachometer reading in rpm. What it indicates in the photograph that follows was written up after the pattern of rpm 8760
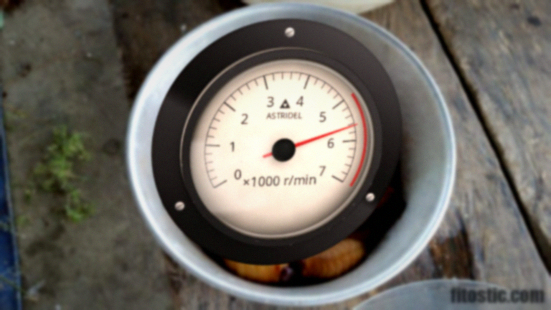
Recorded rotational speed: rpm 5600
